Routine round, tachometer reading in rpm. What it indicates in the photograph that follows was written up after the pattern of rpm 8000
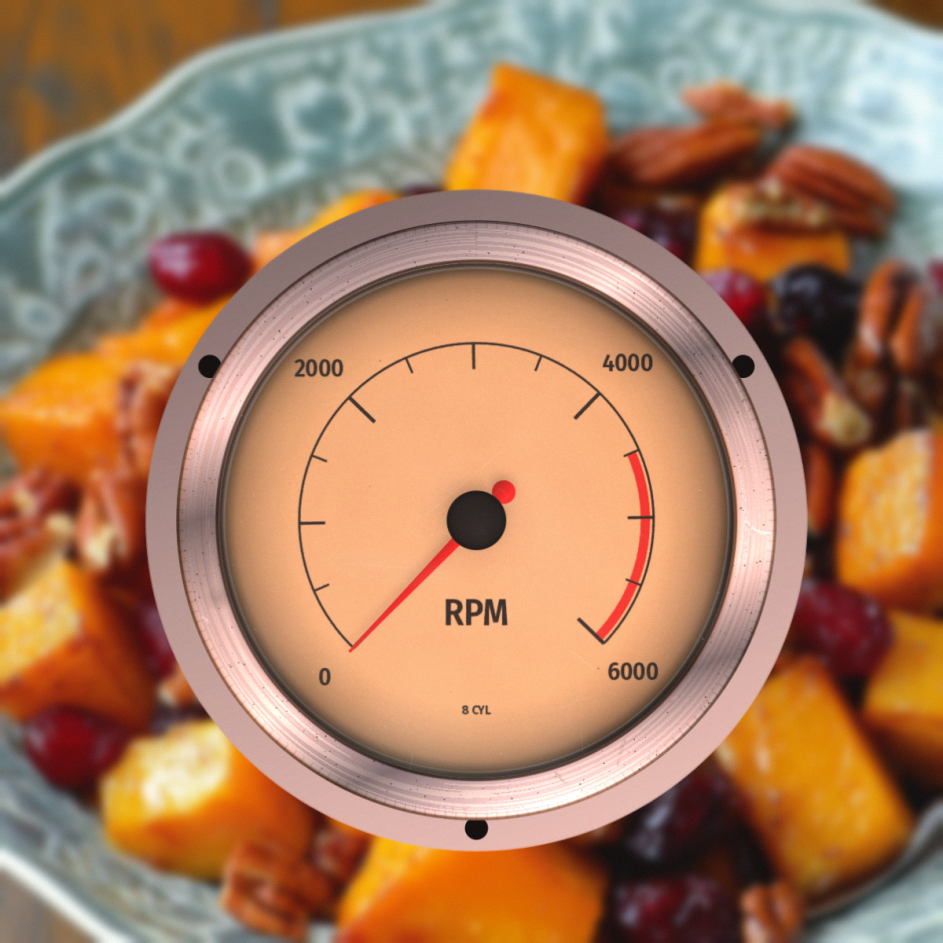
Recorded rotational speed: rpm 0
